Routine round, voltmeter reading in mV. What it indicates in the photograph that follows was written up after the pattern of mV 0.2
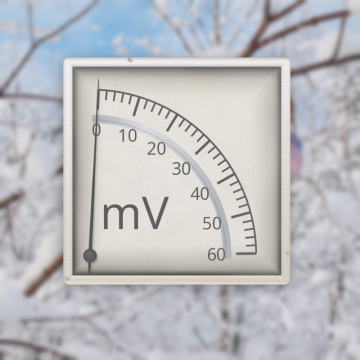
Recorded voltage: mV 0
